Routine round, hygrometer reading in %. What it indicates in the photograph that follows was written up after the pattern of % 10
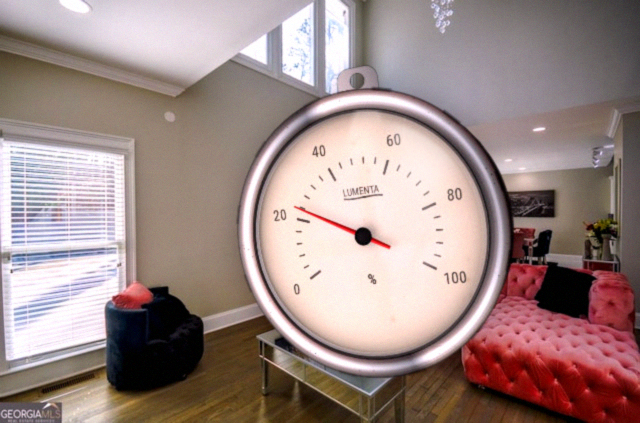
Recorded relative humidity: % 24
